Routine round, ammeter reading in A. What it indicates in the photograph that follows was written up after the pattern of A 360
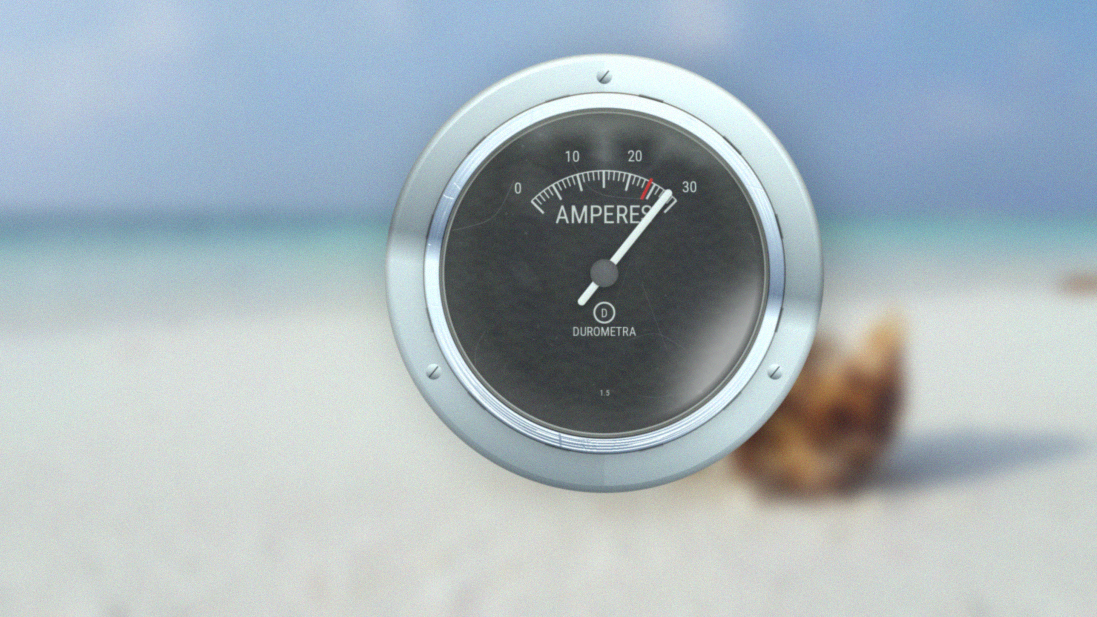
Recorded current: A 28
